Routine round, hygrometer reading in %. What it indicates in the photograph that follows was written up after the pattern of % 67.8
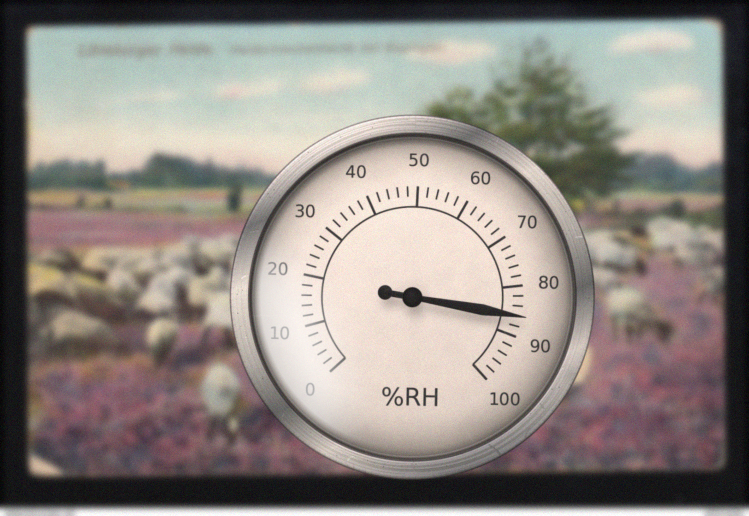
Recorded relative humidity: % 86
